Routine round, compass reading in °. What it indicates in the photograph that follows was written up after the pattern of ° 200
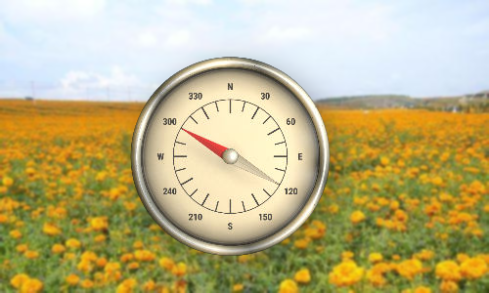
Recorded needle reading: ° 300
